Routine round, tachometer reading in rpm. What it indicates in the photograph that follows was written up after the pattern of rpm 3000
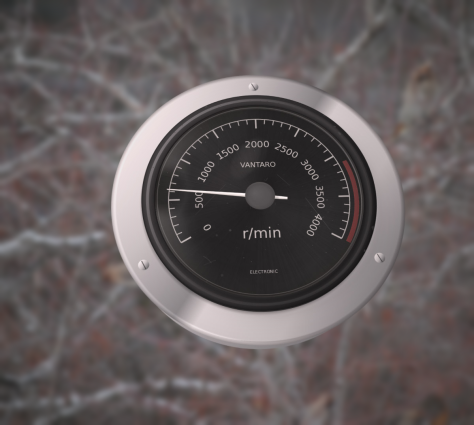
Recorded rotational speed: rpm 600
